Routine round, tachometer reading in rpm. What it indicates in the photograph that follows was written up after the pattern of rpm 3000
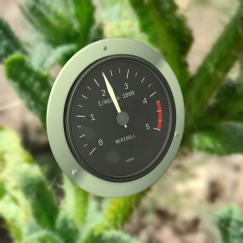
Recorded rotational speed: rpm 2250
